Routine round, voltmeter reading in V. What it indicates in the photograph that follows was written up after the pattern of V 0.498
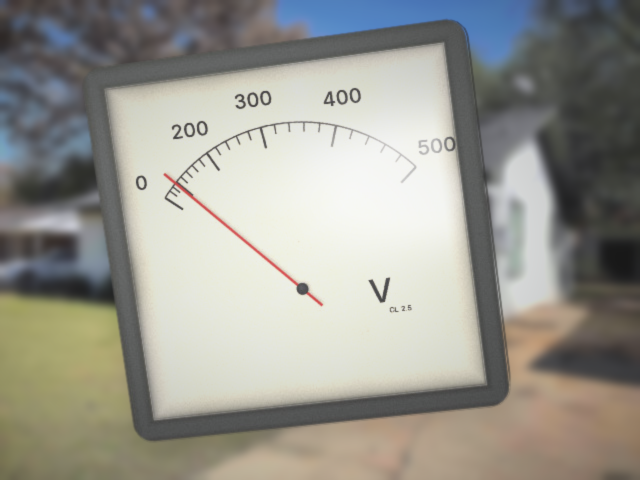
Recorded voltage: V 100
